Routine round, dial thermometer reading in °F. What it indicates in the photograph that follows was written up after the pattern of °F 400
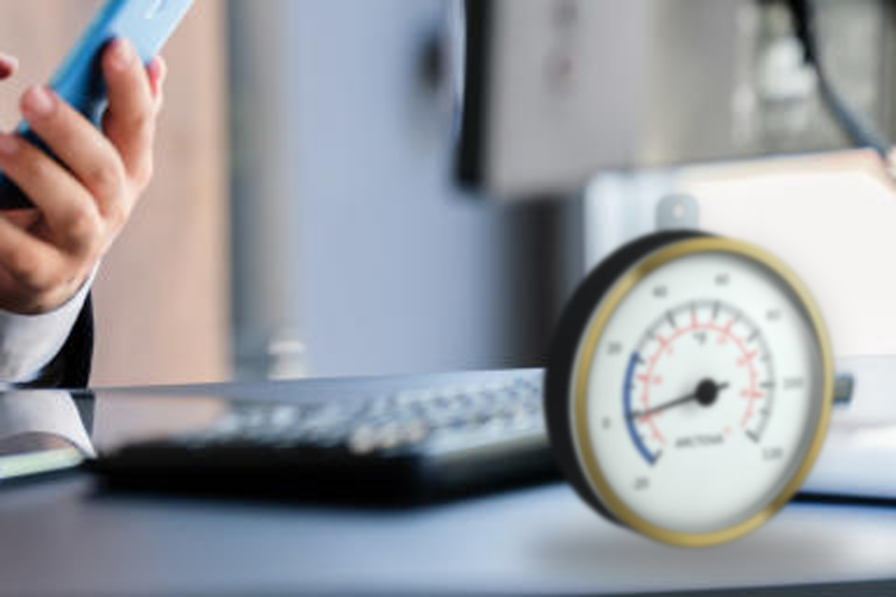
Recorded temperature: °F 0
